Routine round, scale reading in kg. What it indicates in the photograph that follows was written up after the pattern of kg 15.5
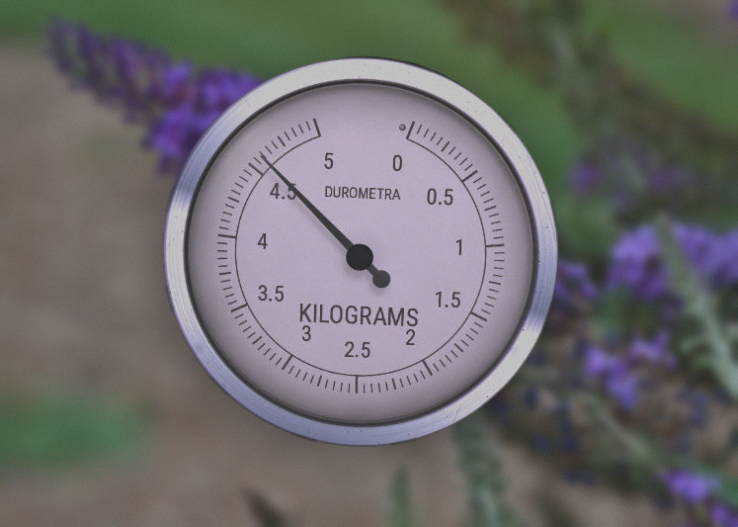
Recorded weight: kg 4.6
